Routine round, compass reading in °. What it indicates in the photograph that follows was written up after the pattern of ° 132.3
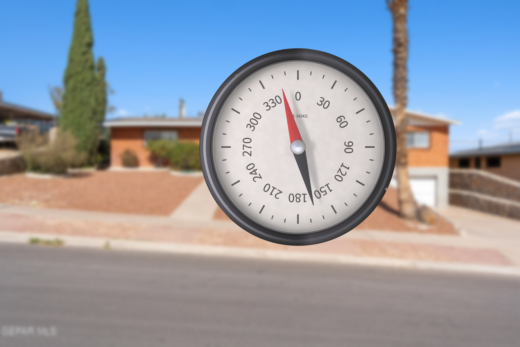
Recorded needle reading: ° 345
